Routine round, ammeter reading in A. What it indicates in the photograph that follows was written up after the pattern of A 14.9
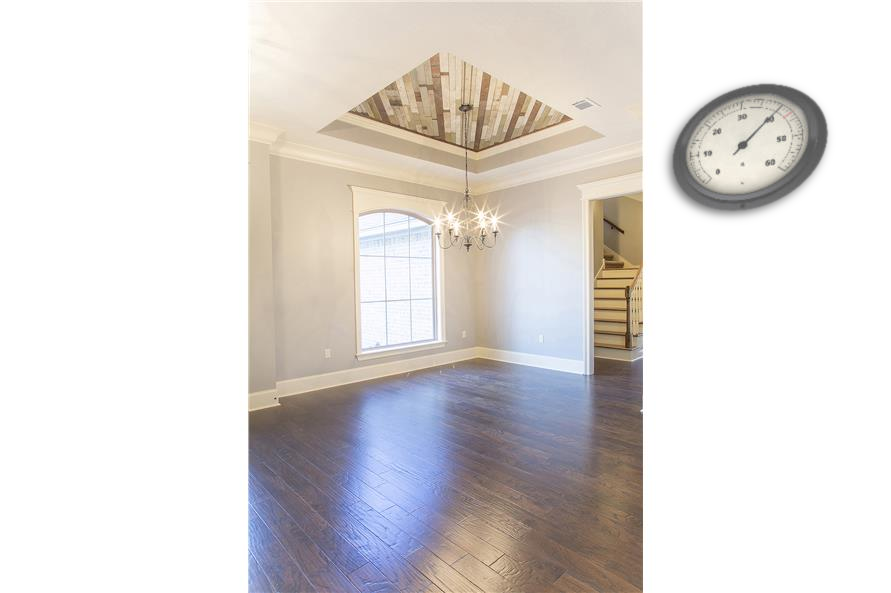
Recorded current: A 40
